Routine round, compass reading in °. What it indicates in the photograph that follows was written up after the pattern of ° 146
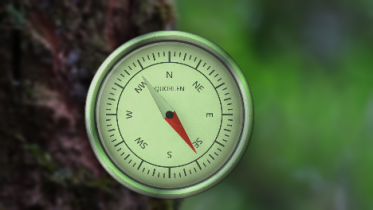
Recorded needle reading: ° 145
